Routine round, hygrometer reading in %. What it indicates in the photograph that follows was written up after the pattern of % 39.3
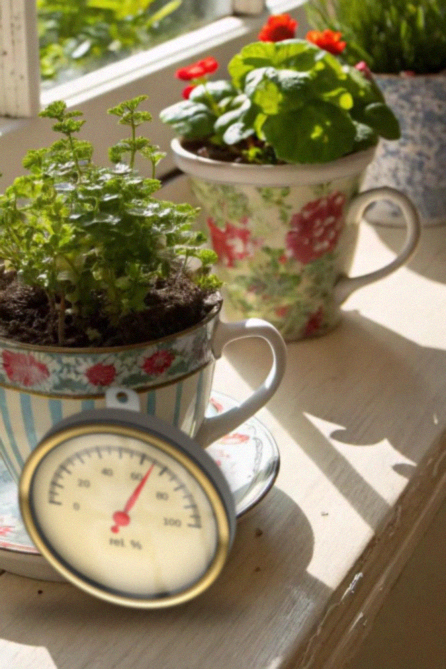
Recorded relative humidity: % 65
